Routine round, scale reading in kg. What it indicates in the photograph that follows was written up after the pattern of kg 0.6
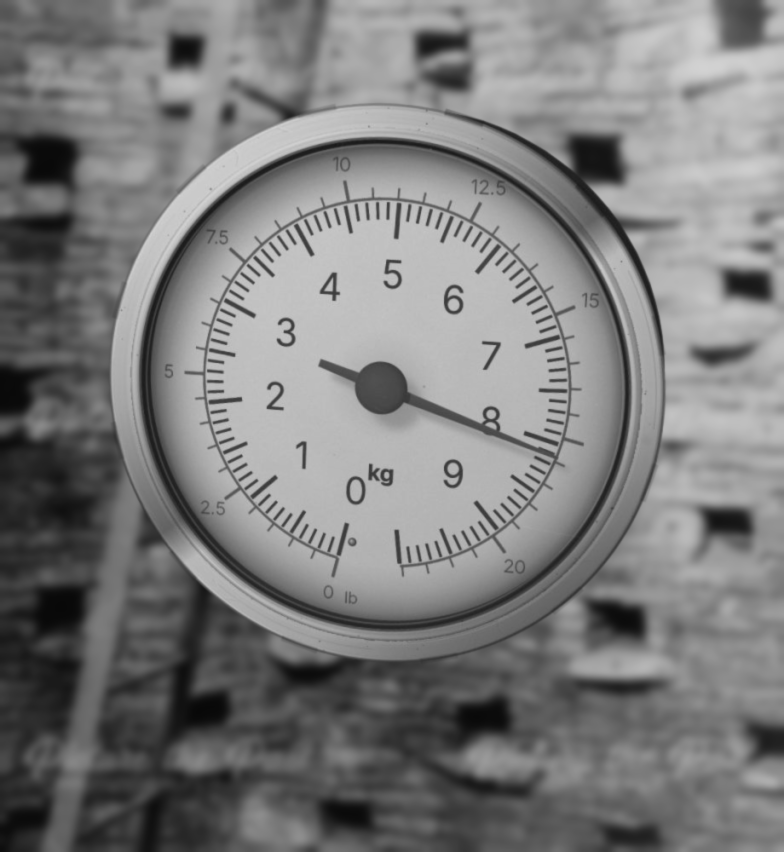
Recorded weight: kg 8.1
